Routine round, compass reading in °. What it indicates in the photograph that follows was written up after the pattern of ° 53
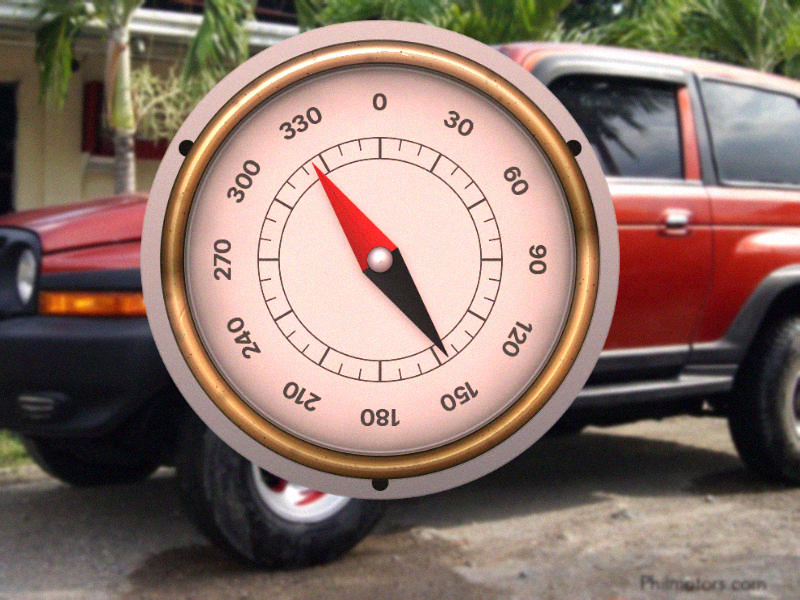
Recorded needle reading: ° 325
